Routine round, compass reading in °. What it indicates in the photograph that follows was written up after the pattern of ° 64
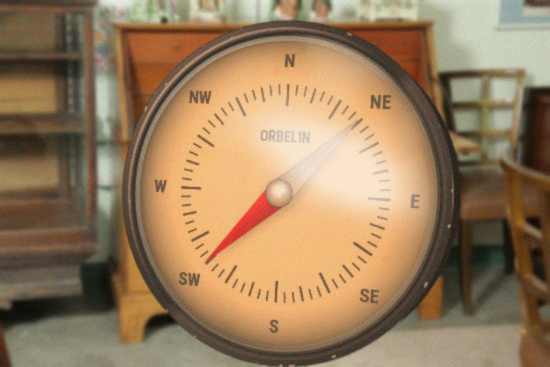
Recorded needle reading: ° 225
